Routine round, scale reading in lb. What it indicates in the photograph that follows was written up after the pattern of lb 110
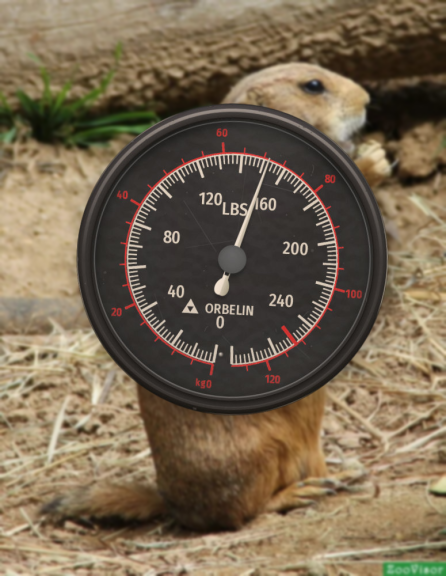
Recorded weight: lb 152
